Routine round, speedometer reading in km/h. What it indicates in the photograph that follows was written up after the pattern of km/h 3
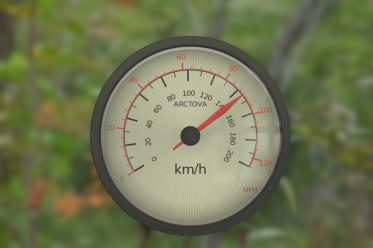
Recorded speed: km/h 145
